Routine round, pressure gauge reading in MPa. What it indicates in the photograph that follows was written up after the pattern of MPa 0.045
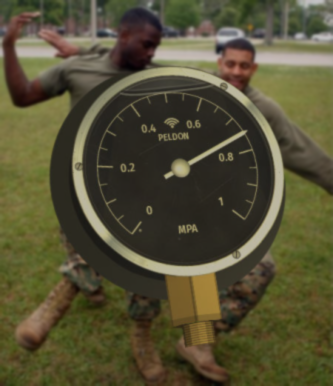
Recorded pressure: MPa 0.75
